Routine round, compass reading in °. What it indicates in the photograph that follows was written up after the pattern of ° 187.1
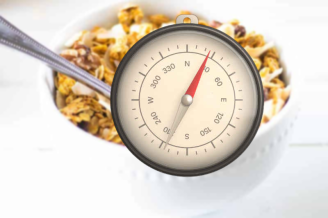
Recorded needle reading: ° 25
